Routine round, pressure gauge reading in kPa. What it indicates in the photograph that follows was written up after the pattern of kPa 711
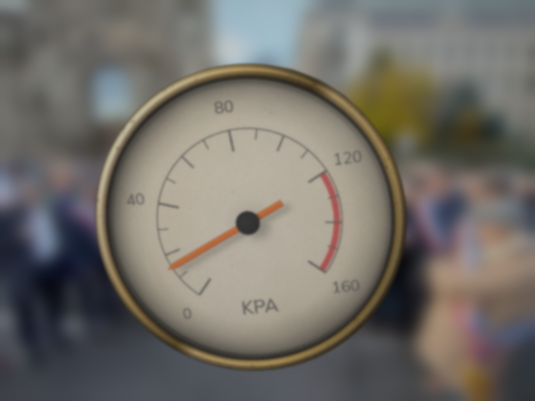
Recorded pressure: kPa 15
